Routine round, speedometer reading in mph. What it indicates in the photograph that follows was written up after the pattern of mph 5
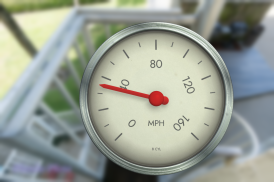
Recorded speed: mph 35
